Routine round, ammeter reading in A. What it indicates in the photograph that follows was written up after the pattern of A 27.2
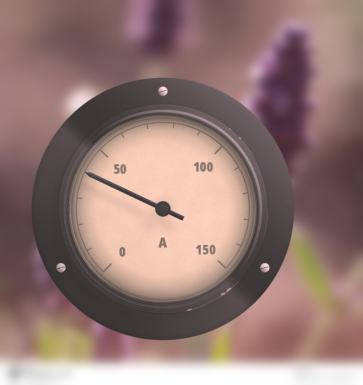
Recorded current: A 40
